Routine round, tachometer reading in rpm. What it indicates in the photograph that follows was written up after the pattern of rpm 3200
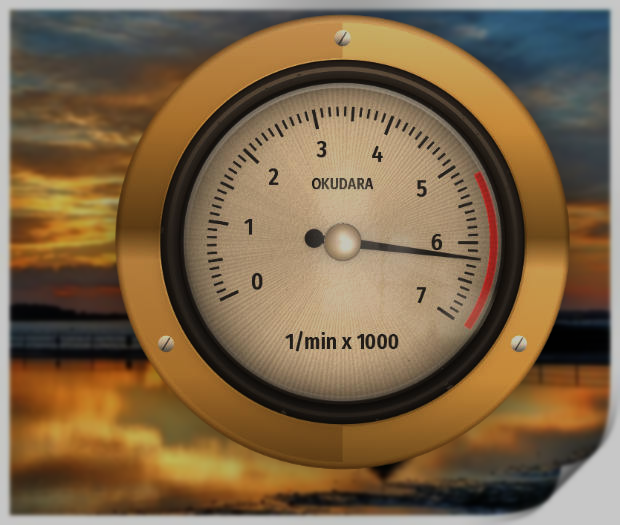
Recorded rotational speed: rpm 6200
